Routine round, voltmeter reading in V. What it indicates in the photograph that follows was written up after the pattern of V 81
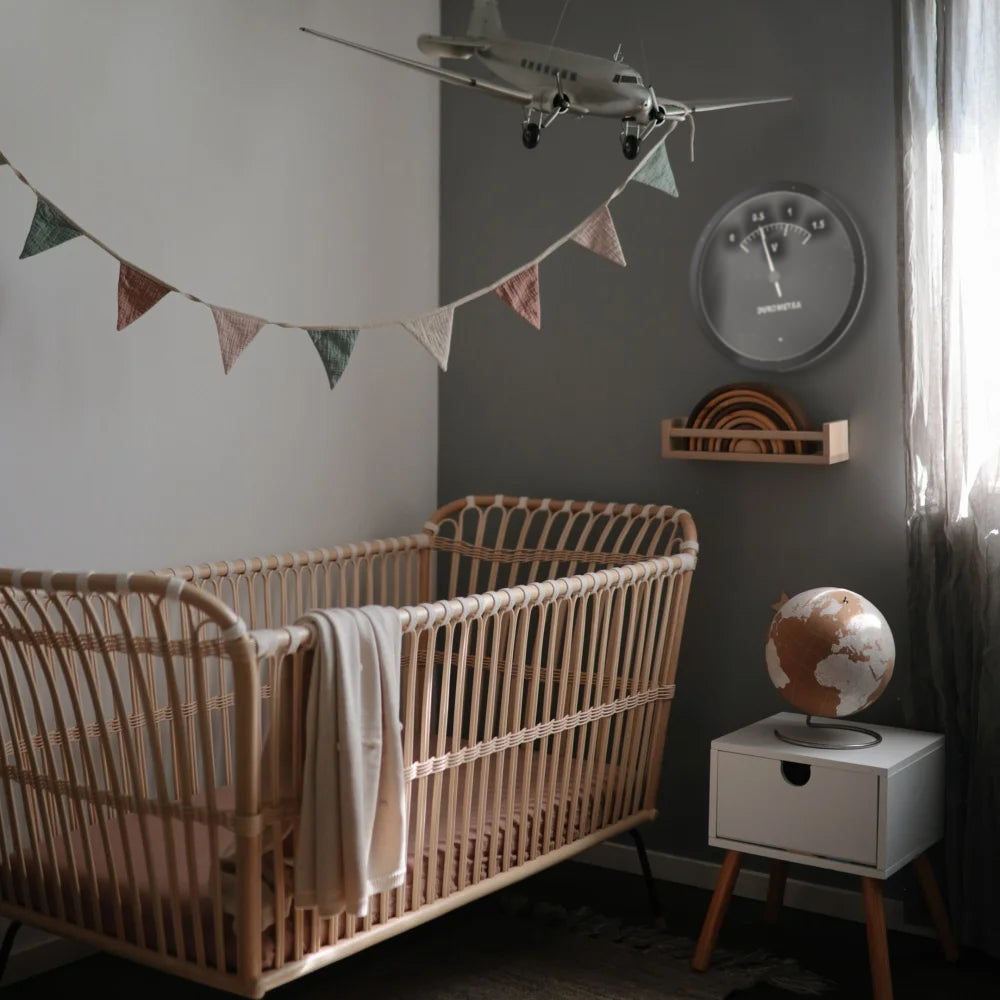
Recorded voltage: V 0.5
